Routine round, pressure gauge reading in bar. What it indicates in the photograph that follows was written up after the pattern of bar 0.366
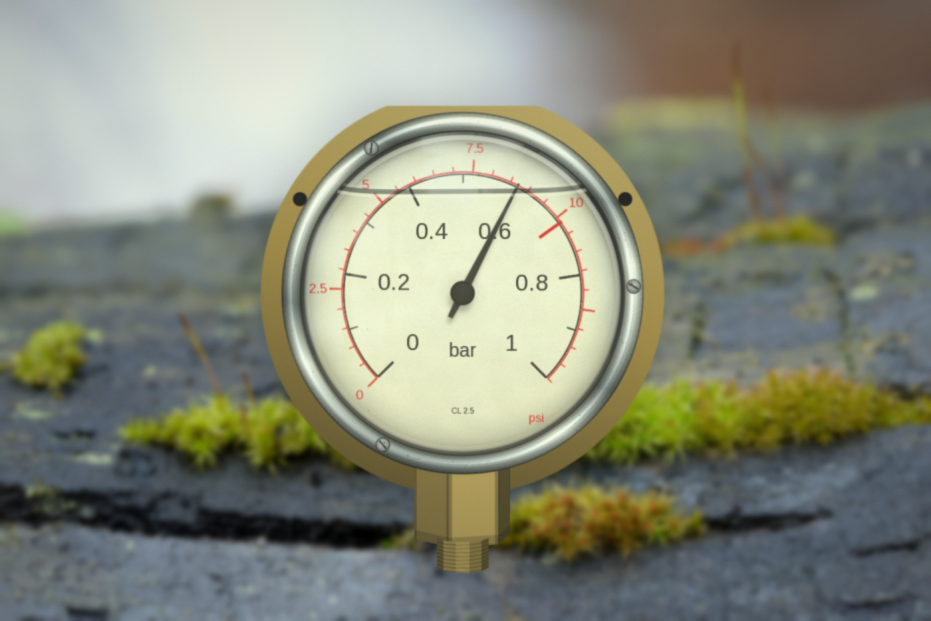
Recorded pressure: bar 0.6
